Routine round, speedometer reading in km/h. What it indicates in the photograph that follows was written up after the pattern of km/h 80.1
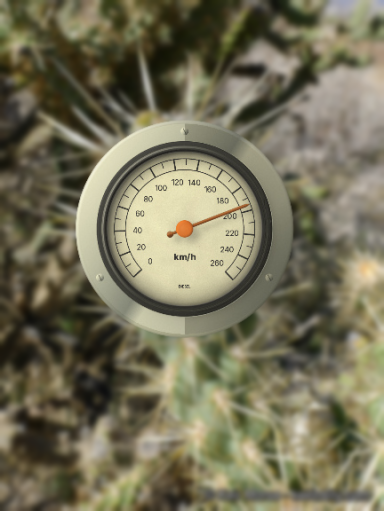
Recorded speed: km/h 195
